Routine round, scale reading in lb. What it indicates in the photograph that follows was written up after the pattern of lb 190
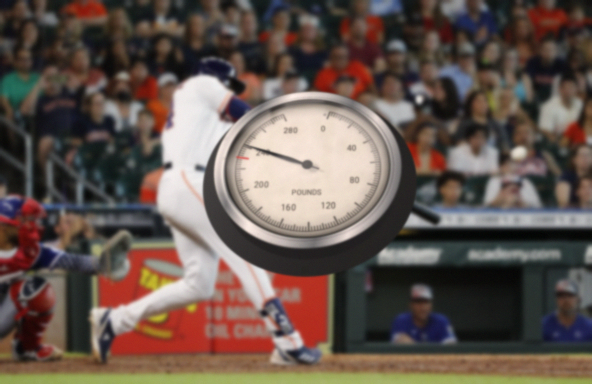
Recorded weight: lb 240
